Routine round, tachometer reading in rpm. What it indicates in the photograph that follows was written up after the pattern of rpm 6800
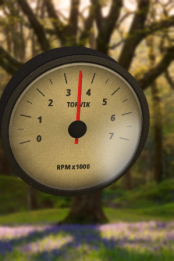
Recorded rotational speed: rpm 3500
